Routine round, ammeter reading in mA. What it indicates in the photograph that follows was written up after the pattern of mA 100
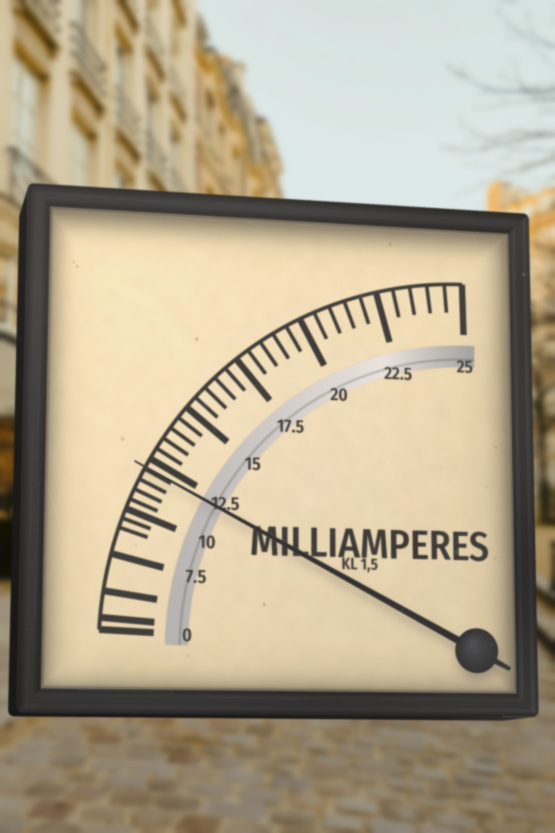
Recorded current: mA 12
